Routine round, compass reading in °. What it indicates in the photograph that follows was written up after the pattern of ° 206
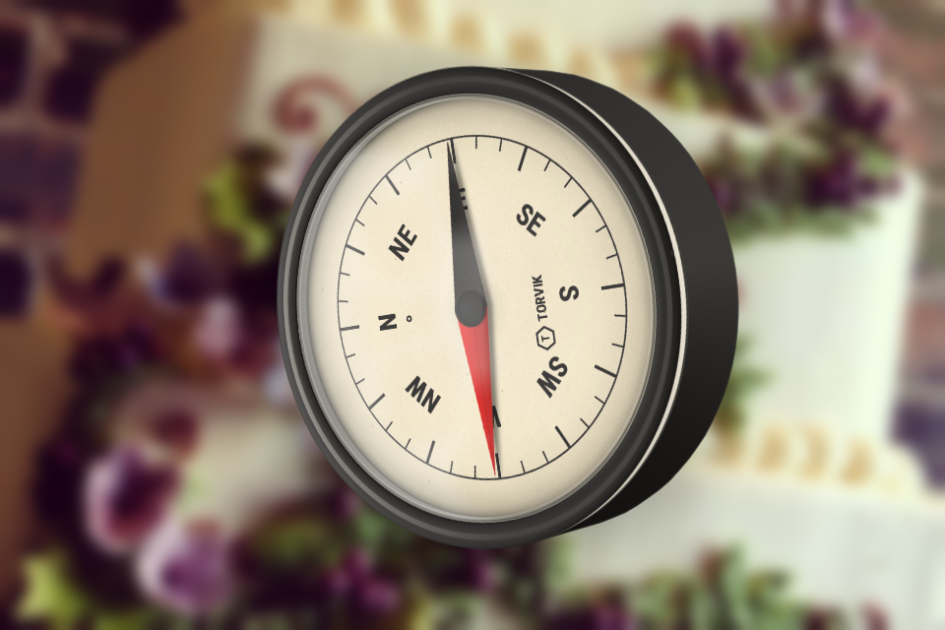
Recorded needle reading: ° 270
